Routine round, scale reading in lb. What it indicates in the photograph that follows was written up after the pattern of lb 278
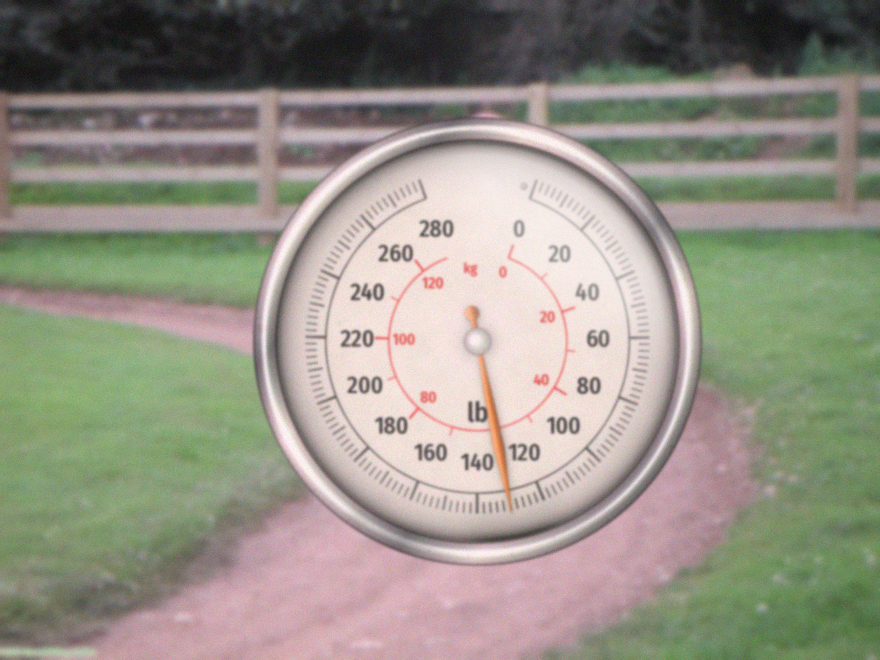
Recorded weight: lb 130
